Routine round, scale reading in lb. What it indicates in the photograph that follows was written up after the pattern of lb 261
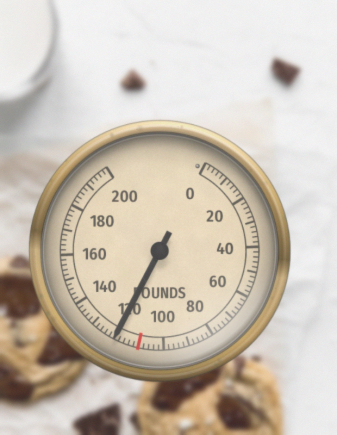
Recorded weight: lb 120
